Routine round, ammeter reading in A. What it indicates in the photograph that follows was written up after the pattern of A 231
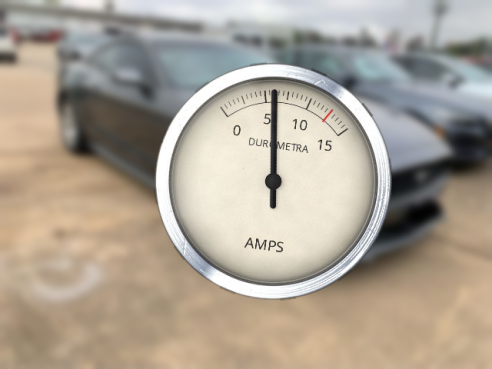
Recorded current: A 6
